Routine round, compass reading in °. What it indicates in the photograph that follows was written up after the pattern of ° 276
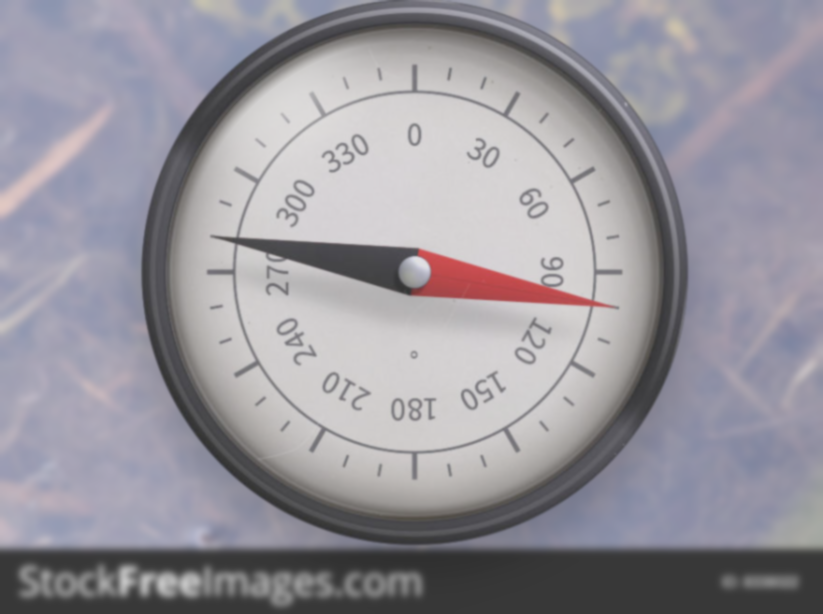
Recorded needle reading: ° 100
